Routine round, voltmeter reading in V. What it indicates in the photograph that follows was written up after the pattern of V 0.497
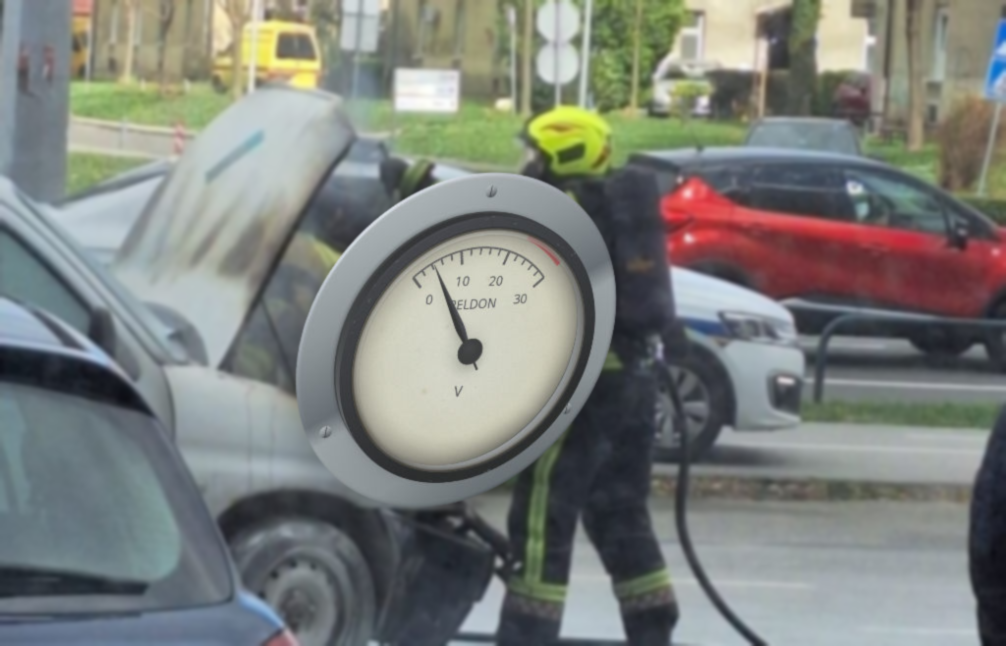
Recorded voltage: V 4
